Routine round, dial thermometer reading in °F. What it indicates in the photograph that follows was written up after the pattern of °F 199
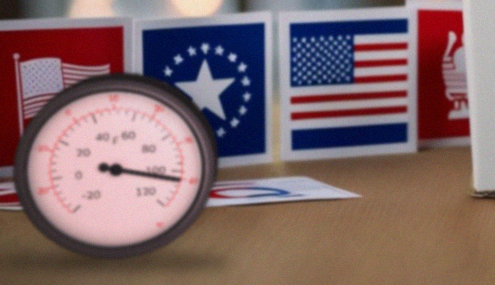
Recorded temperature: °F 104
